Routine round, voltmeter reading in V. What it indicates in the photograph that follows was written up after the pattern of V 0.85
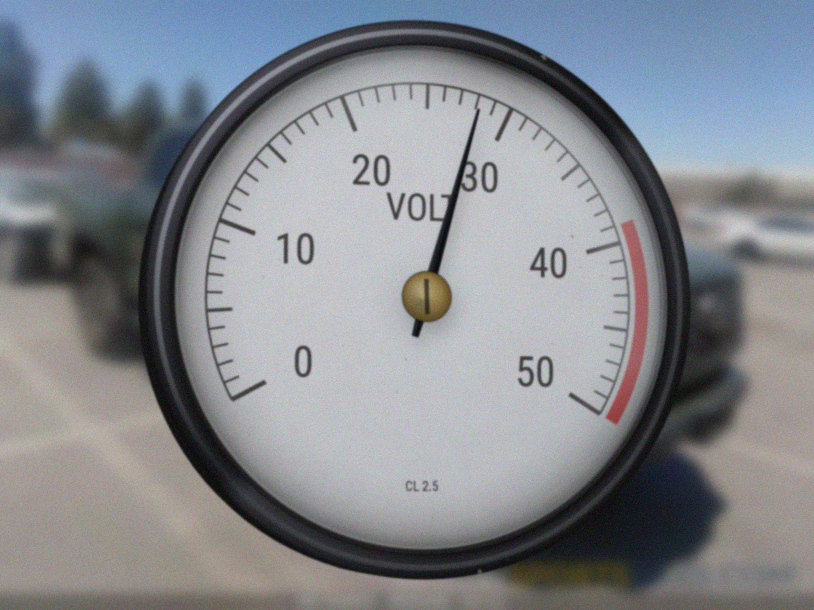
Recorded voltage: V 28
